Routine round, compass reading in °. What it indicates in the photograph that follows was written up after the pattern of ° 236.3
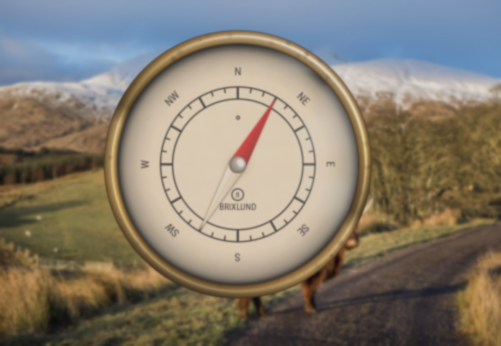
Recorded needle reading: ° 30
